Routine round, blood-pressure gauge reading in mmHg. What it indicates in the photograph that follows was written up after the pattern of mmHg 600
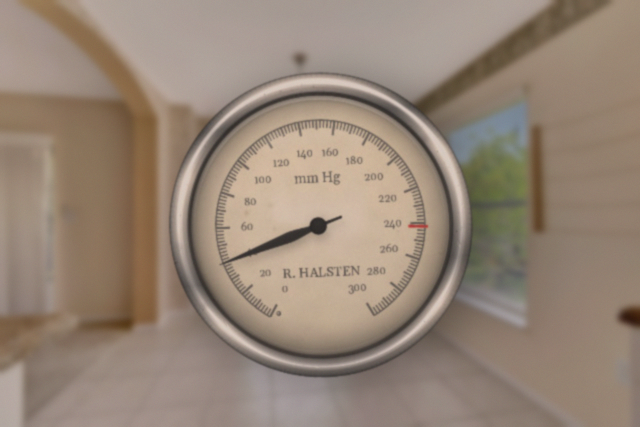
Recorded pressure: mmHg 40
